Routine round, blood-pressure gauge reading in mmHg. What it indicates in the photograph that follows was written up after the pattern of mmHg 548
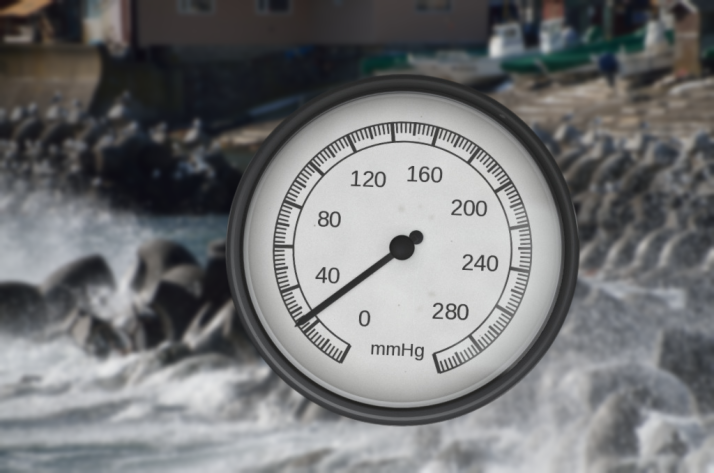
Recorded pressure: mmHg 24
